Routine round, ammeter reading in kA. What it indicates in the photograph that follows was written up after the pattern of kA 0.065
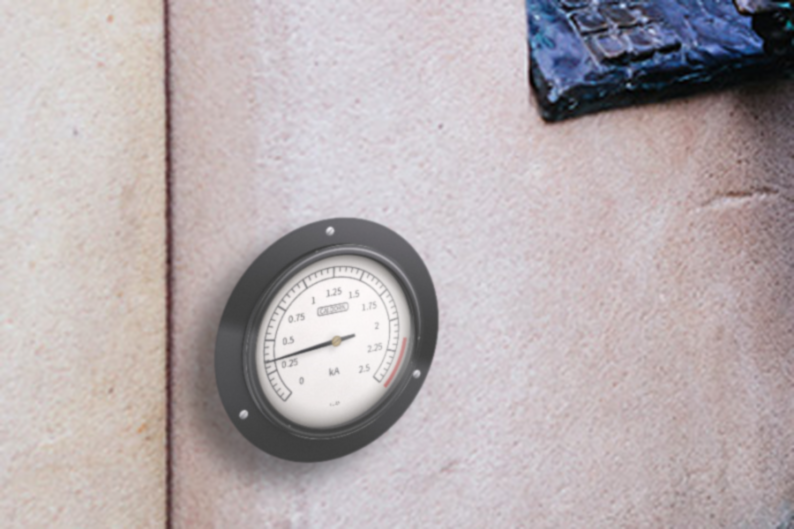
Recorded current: kA 0.35
